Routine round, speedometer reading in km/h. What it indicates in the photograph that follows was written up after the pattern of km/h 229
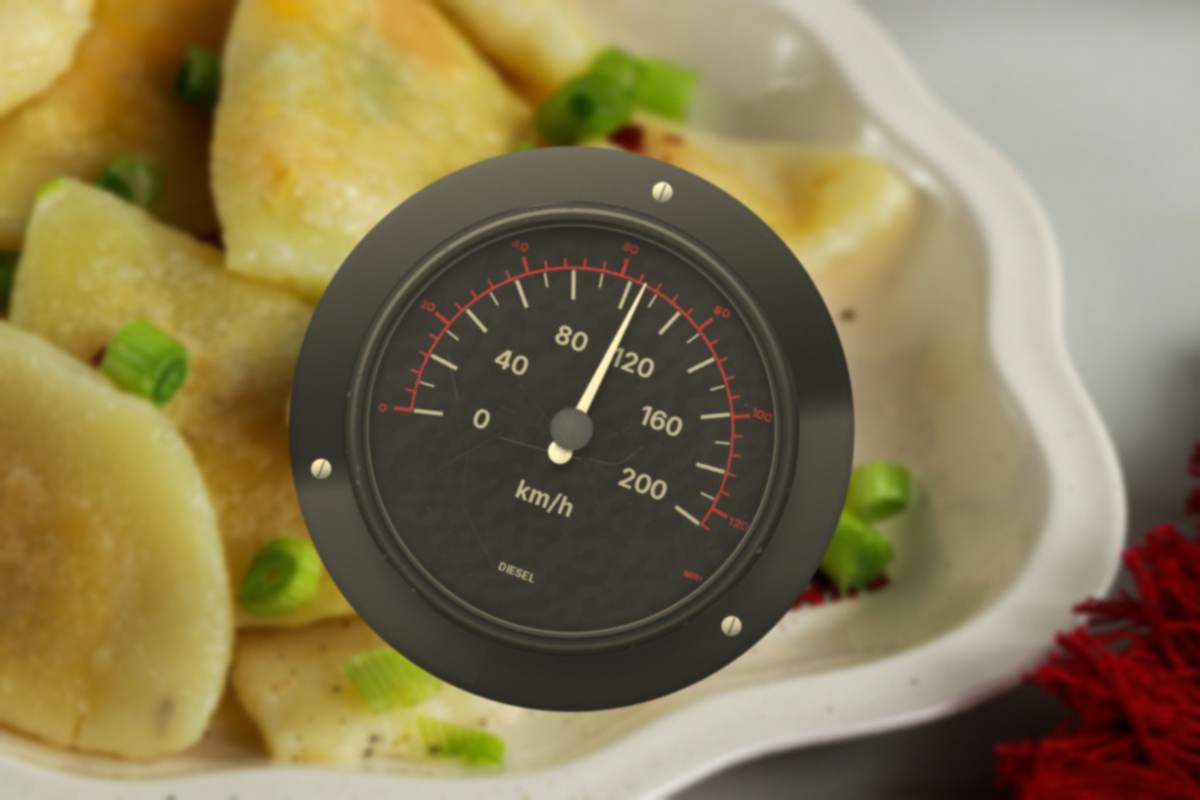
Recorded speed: km/h 105
